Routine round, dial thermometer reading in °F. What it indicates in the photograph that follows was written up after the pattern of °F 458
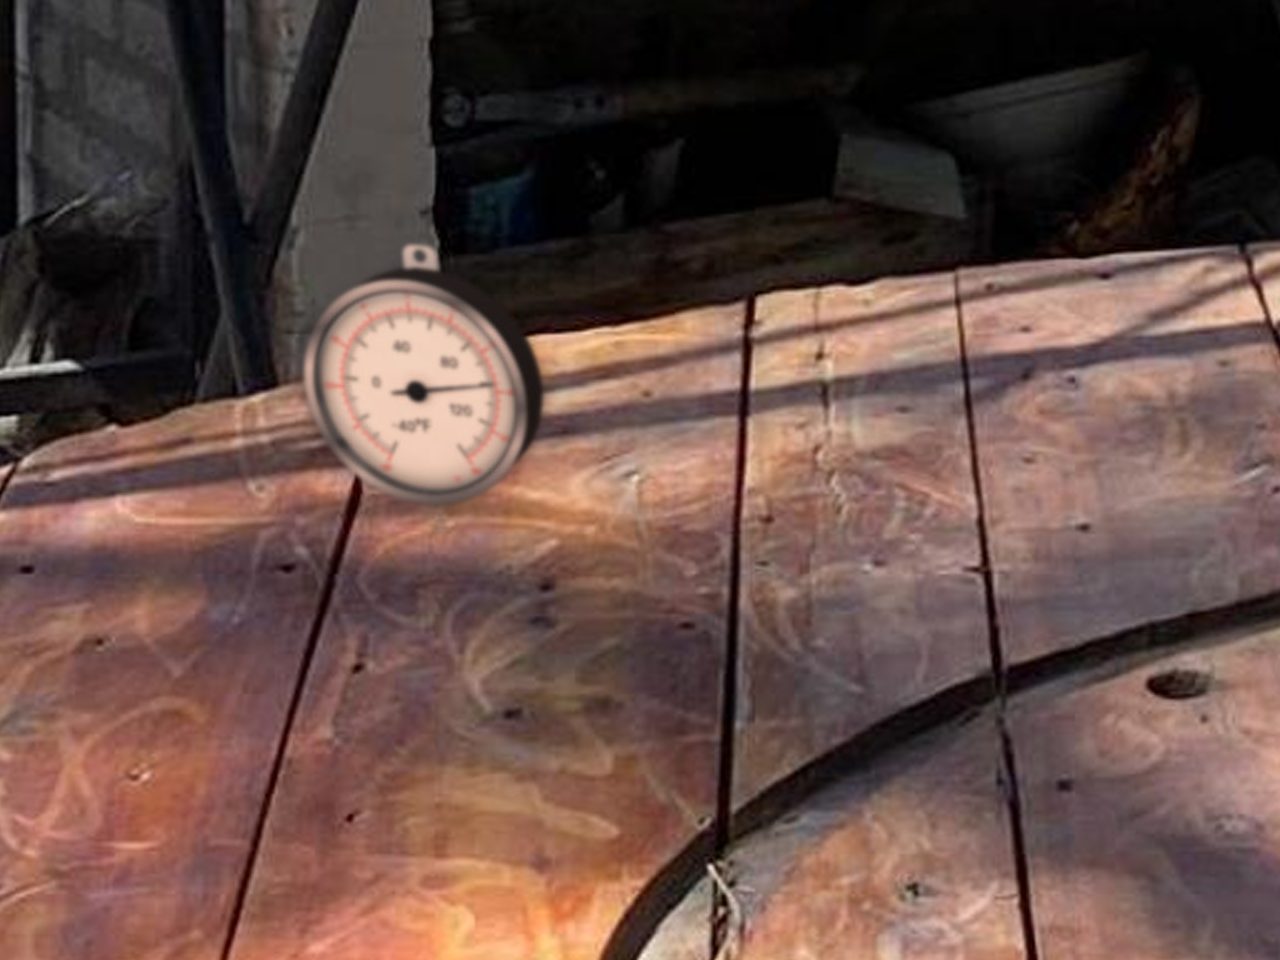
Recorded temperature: °F 100
